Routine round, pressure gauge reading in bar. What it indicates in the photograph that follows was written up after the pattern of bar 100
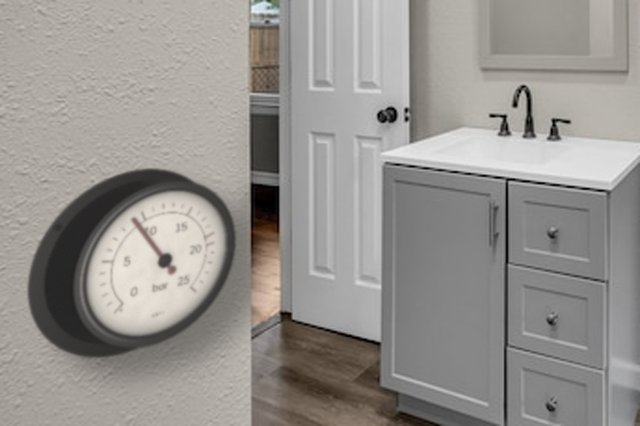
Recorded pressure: bar 9
